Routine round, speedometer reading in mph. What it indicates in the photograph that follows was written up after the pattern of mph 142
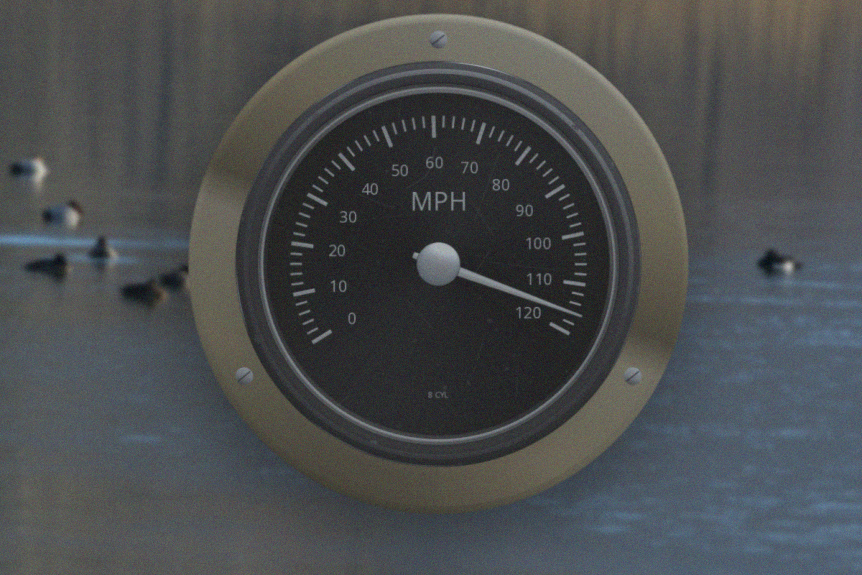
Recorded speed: mph 116
